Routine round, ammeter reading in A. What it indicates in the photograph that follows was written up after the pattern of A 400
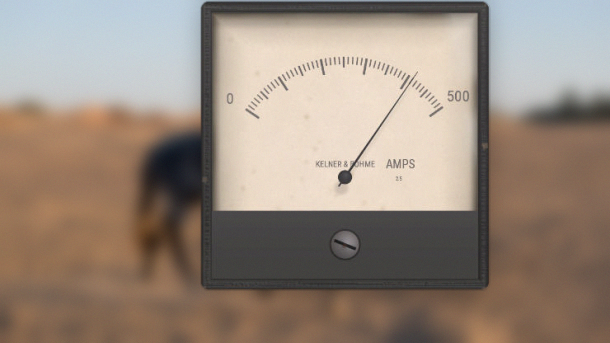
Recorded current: A 410
